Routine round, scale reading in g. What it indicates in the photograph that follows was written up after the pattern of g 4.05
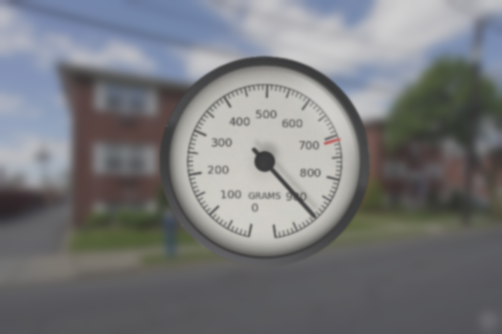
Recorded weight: g 900
